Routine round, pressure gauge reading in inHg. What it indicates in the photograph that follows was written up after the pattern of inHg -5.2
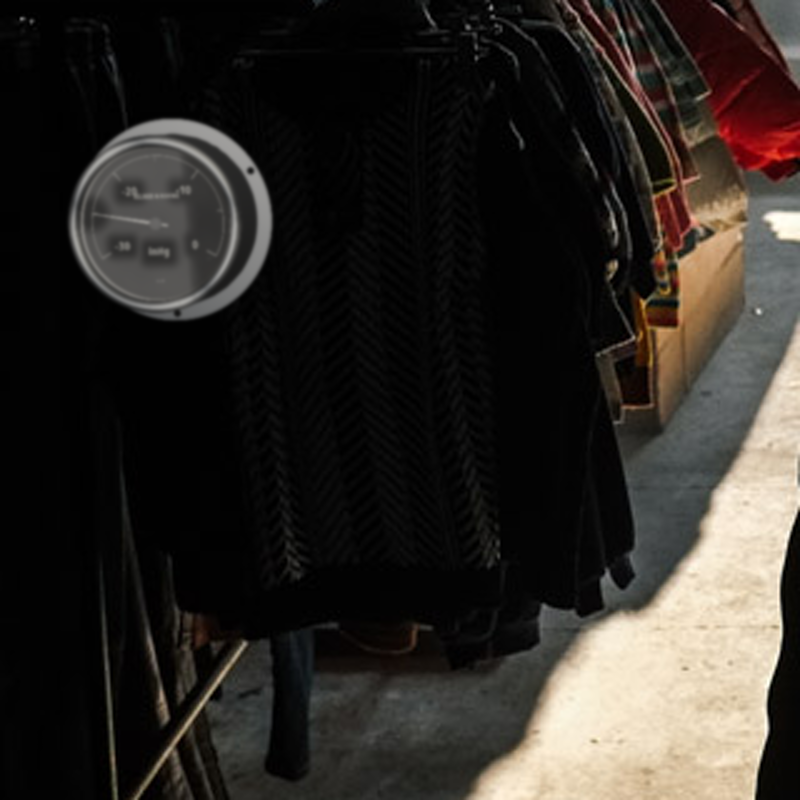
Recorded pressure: inHg -25
